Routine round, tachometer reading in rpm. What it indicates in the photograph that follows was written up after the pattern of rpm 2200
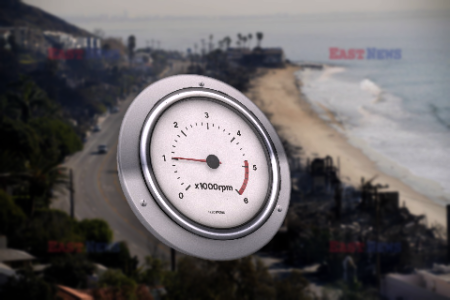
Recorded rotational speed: rpm 1000
